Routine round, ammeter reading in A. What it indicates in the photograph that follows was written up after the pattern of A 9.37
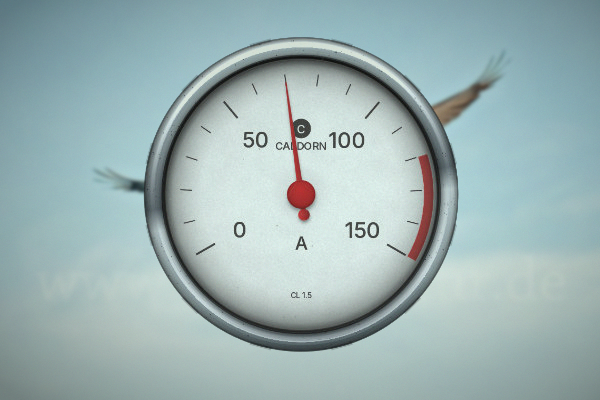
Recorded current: A 70
